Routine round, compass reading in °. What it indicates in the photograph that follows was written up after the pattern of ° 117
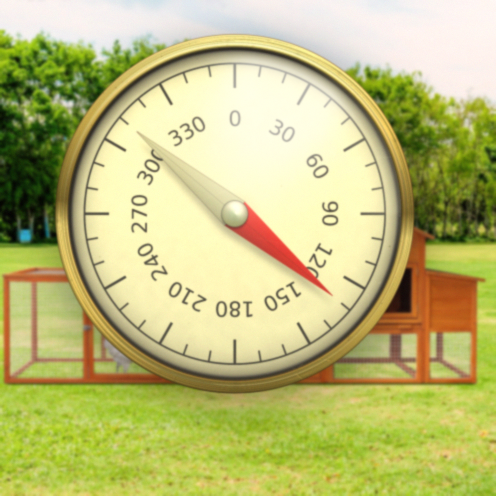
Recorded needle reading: ° 130
